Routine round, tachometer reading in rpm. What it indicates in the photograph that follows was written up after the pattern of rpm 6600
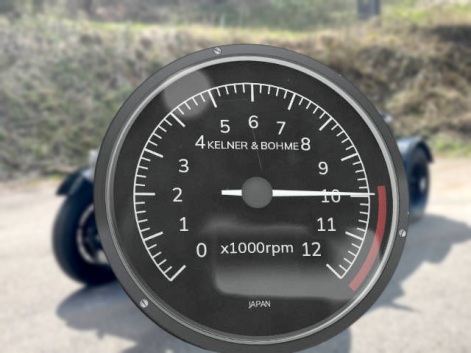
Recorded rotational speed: rpm 10000
